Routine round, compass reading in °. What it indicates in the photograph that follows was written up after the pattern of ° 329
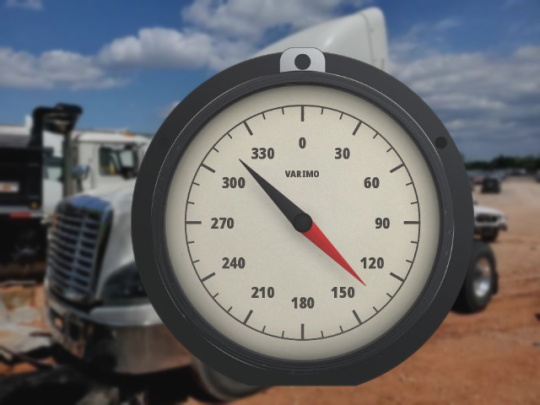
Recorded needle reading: ° 135
